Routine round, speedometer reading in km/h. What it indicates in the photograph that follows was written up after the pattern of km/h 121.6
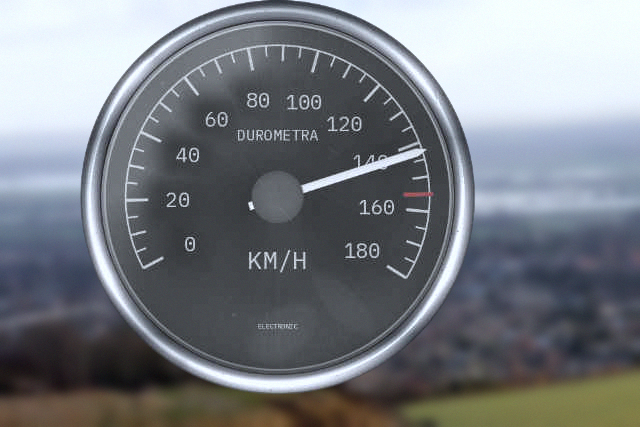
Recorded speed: km/h 142.5
